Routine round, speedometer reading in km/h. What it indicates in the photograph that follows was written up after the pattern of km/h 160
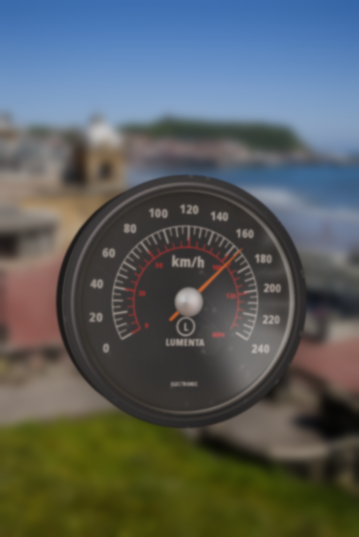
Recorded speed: km/h 165
